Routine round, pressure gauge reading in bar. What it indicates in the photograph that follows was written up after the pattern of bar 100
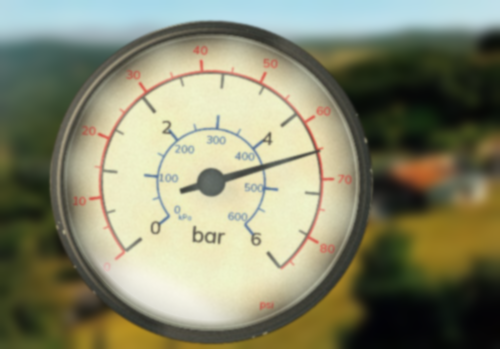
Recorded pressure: bar 4.5
